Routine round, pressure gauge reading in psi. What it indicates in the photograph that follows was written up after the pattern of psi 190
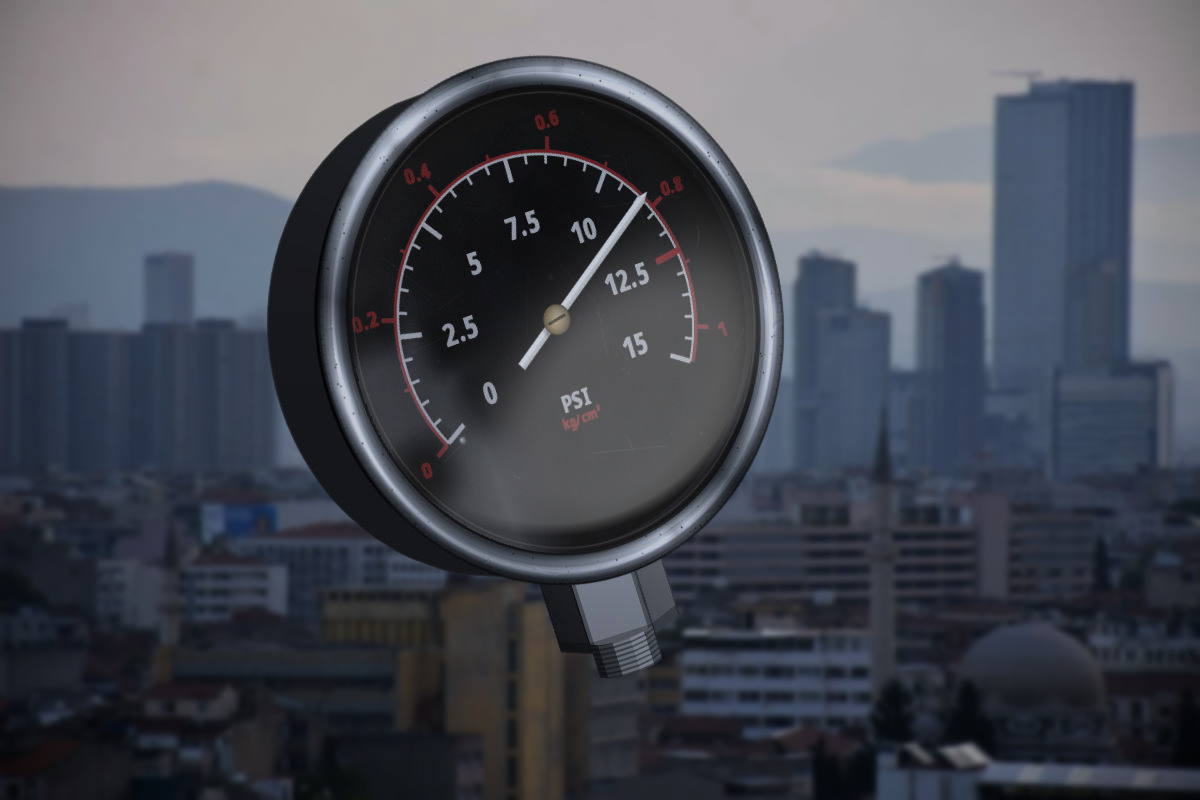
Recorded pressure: psi 11
